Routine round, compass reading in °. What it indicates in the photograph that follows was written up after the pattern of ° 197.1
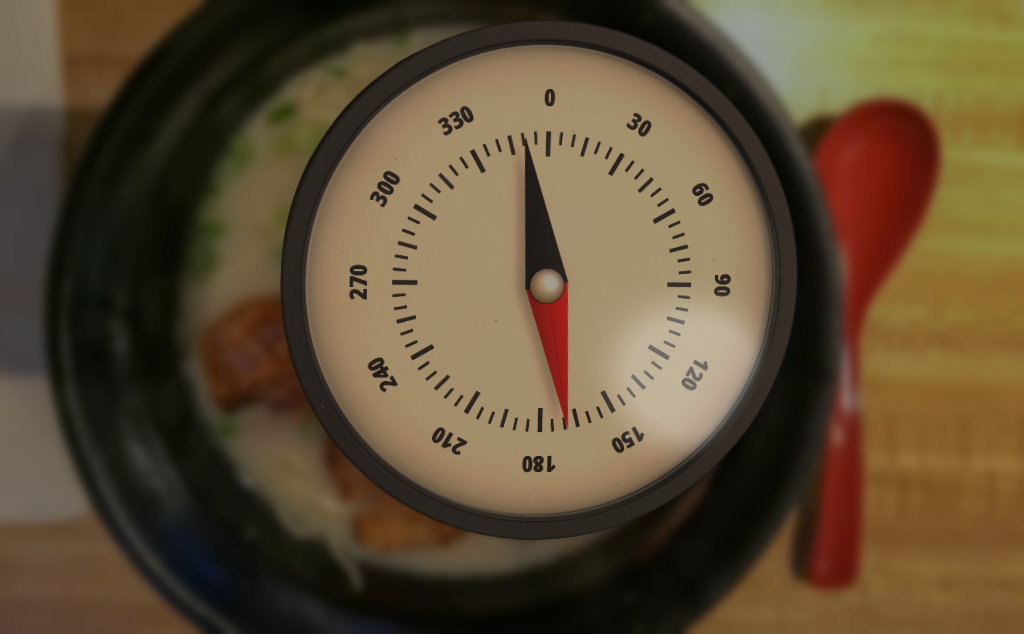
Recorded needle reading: ° 170
